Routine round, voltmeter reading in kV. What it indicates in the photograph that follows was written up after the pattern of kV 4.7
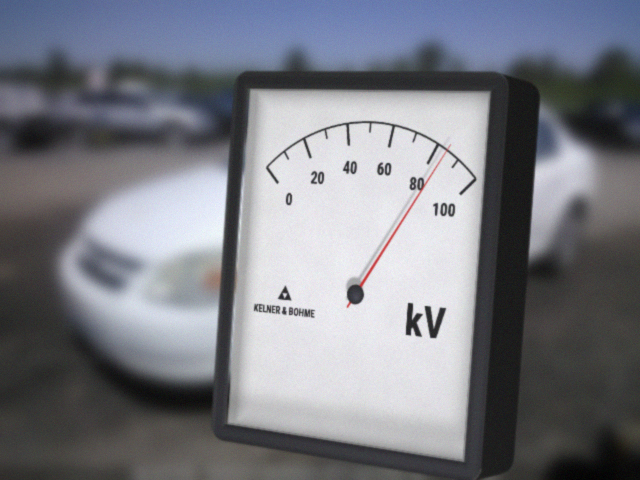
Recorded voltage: kV 85
